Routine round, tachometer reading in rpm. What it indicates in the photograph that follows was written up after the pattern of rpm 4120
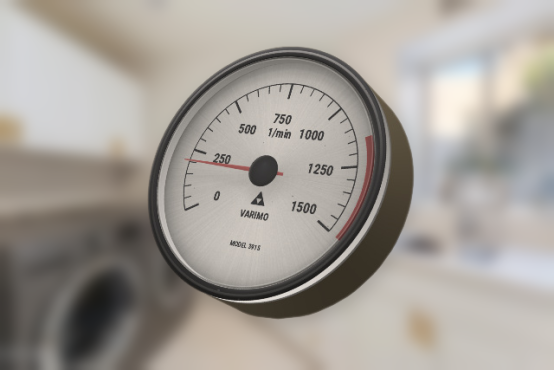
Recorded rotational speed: rpm 200
